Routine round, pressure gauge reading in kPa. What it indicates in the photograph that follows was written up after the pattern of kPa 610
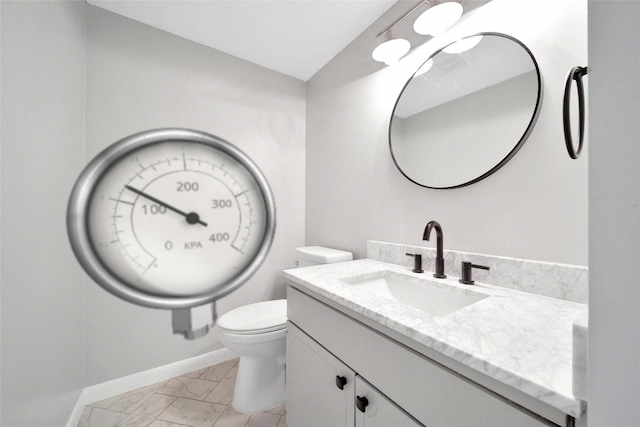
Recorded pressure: kPa 120
